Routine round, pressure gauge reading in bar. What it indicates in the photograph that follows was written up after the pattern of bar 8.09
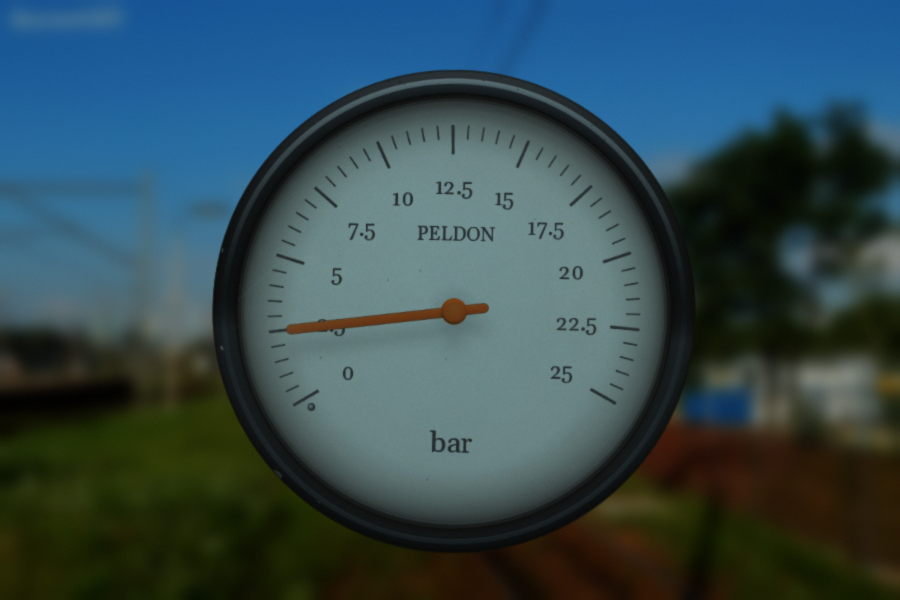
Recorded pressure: bar 2.5
